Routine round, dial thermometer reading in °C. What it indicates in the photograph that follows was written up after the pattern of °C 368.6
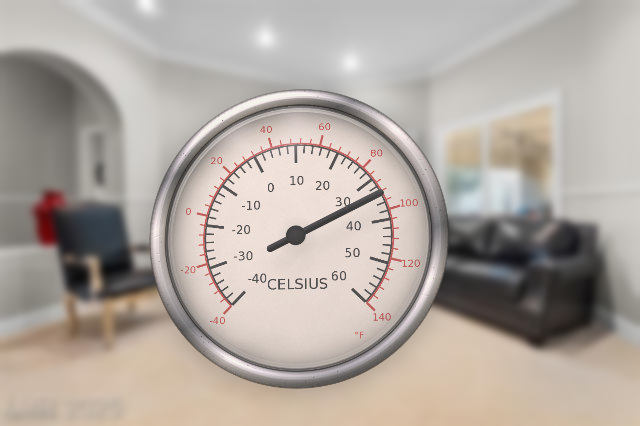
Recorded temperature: °C 34
